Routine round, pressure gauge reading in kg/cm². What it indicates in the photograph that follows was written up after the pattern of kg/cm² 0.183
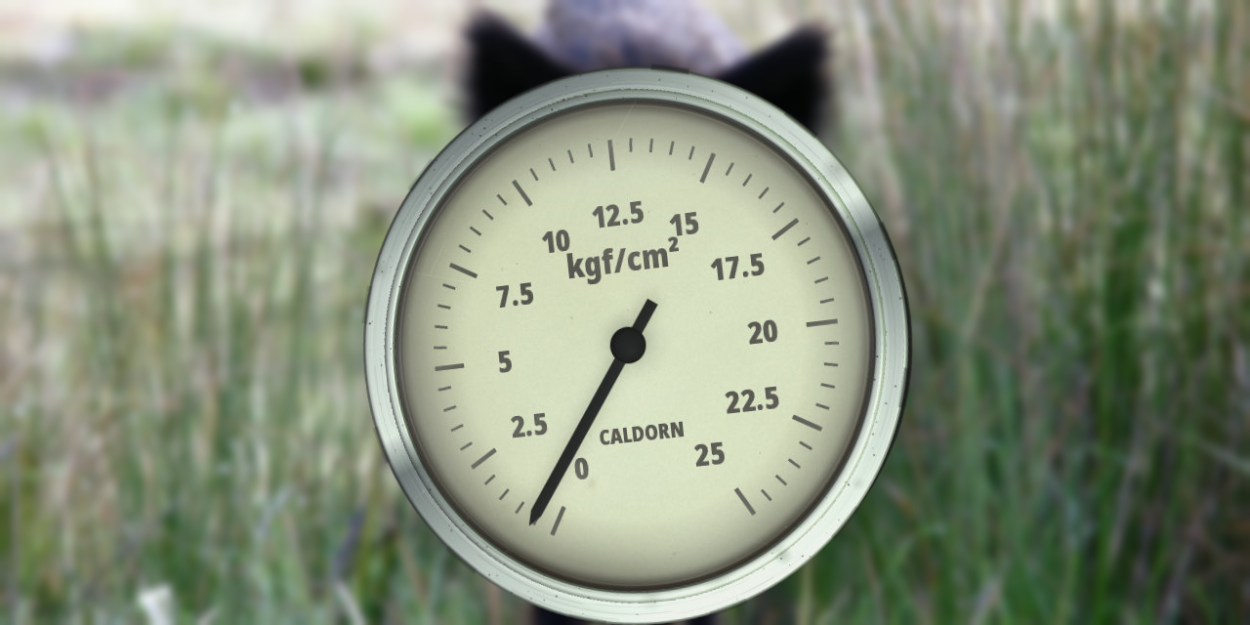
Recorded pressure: kg/cm² 0.5
